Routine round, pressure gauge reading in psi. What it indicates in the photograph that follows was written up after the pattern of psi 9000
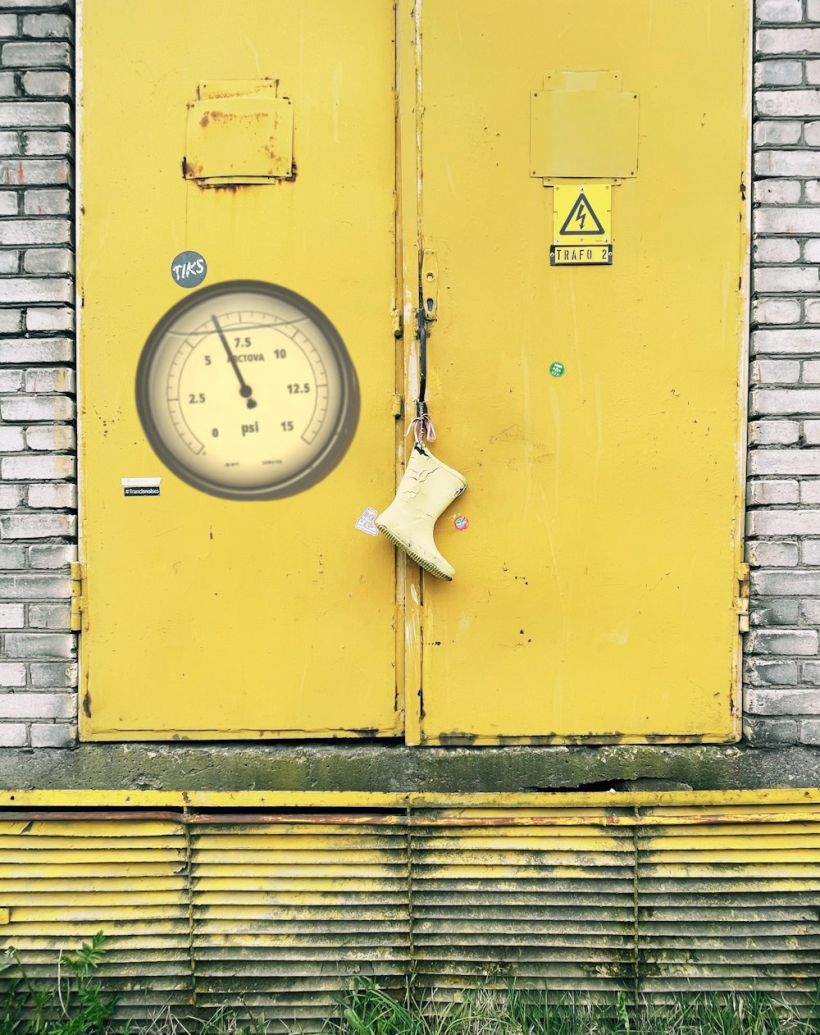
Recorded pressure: psi 6.5
